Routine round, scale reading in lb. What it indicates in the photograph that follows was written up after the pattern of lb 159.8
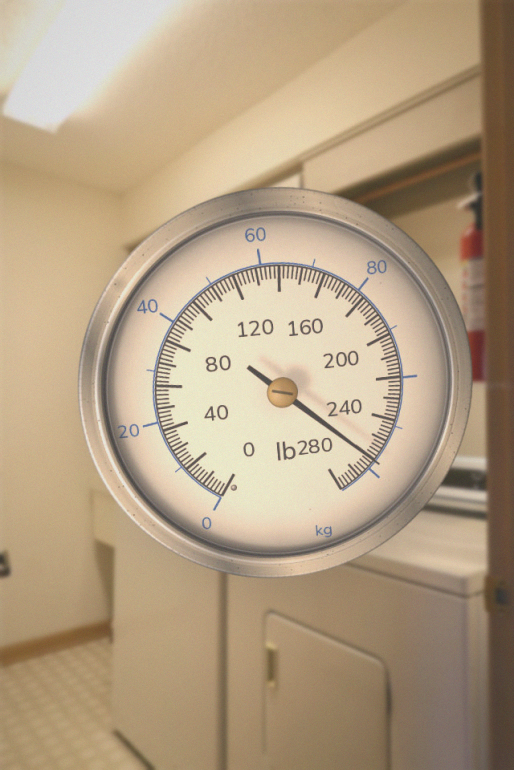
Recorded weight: lb 260
